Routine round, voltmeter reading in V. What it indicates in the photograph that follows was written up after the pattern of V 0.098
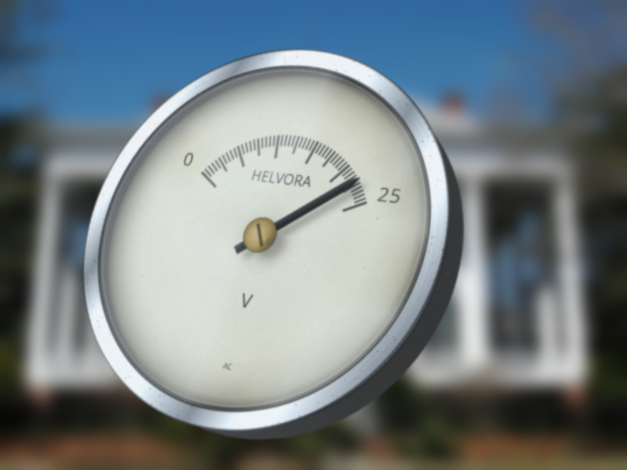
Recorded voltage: V 22.5
